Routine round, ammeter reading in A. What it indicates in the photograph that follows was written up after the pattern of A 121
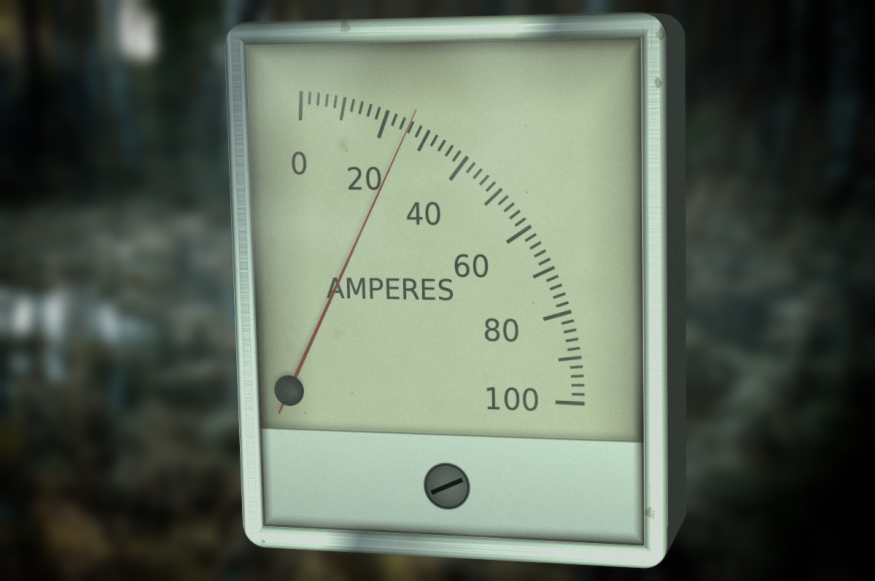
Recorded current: A 26
